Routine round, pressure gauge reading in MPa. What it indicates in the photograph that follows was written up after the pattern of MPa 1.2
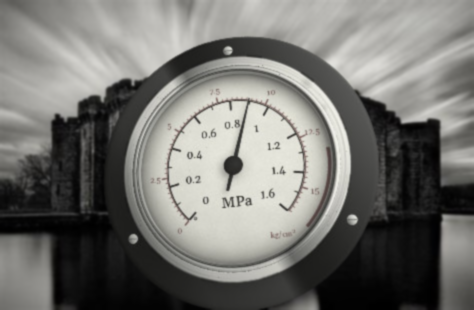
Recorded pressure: MPa 0.9
